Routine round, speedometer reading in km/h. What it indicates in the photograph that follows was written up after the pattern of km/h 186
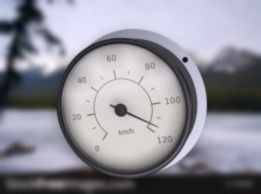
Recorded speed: km/h 115
